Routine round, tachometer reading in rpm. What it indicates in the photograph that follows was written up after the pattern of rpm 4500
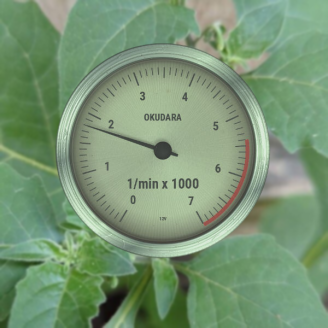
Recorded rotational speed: rpm 1800
